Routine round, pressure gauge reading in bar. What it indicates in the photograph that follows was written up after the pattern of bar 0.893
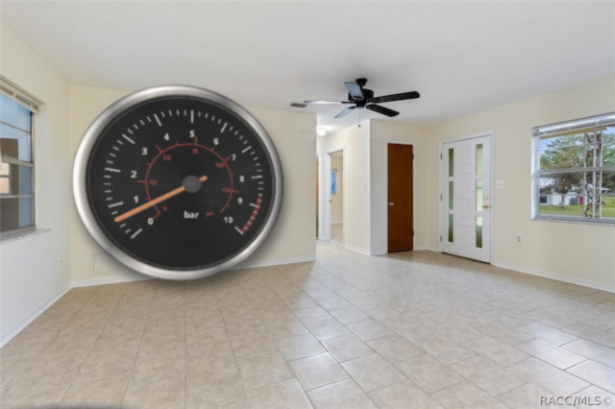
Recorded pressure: bar 0.6
